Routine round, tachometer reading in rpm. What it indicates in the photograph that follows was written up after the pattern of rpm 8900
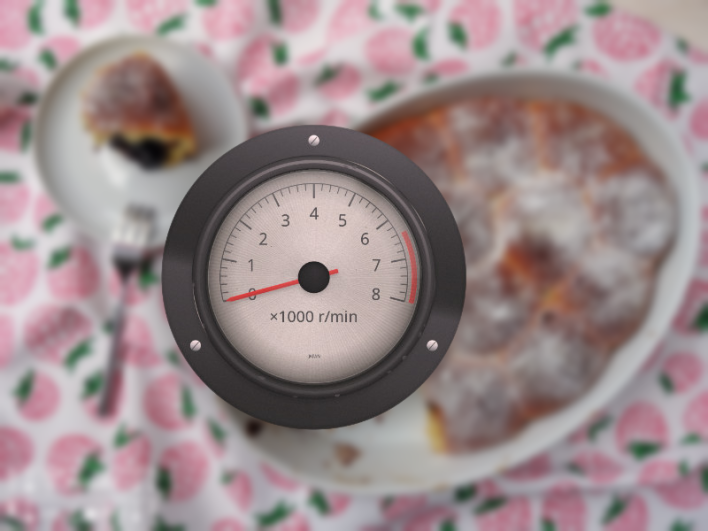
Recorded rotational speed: rpm 0
